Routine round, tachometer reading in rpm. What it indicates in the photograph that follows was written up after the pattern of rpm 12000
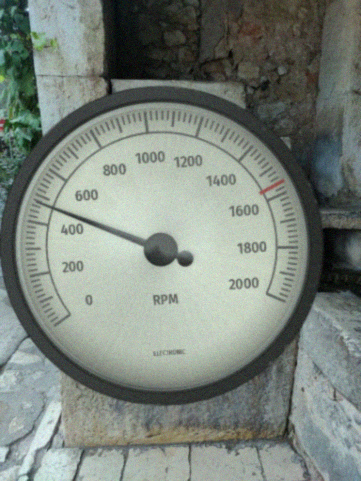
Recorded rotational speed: rpm 480
